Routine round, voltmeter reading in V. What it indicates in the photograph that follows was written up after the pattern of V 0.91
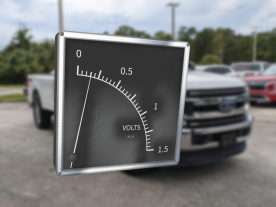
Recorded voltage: V 0.15
